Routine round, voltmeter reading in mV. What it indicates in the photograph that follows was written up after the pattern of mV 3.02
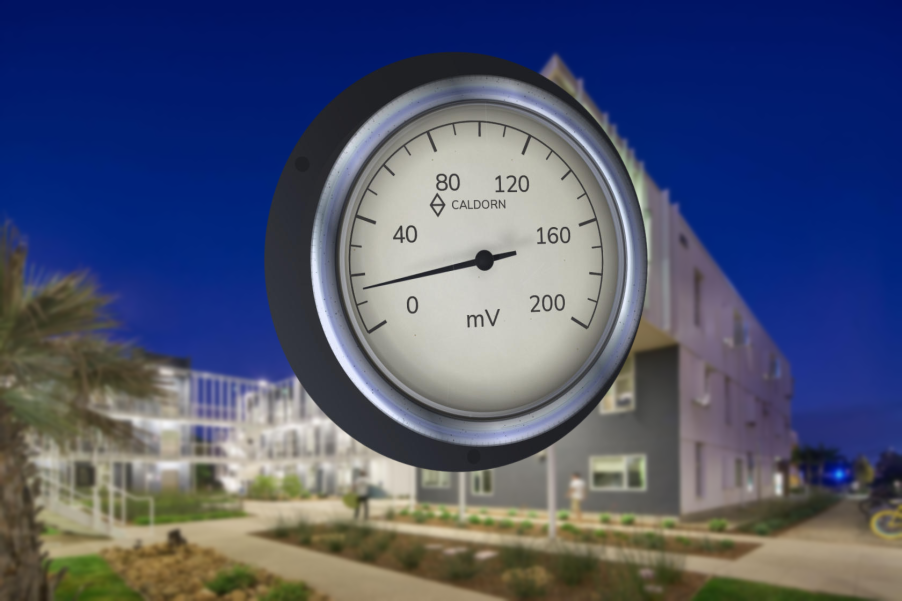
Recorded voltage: mV 15
